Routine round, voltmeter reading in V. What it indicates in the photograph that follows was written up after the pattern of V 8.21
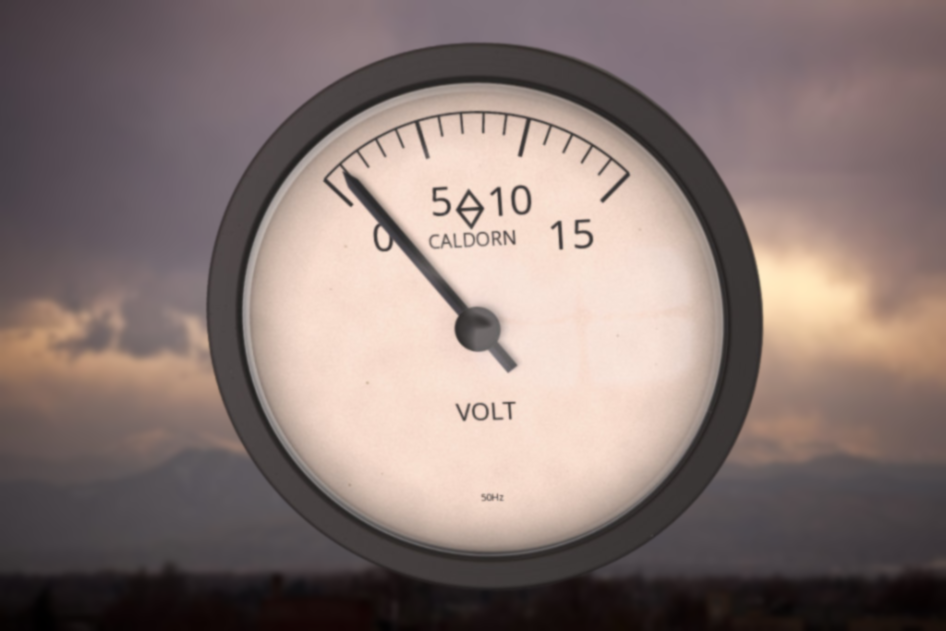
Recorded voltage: V 1
